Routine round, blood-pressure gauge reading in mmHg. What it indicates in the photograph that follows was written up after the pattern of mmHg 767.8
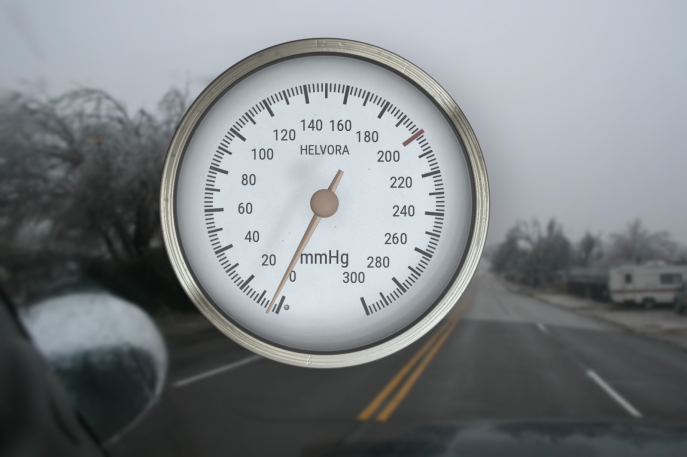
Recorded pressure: mmHg 4
